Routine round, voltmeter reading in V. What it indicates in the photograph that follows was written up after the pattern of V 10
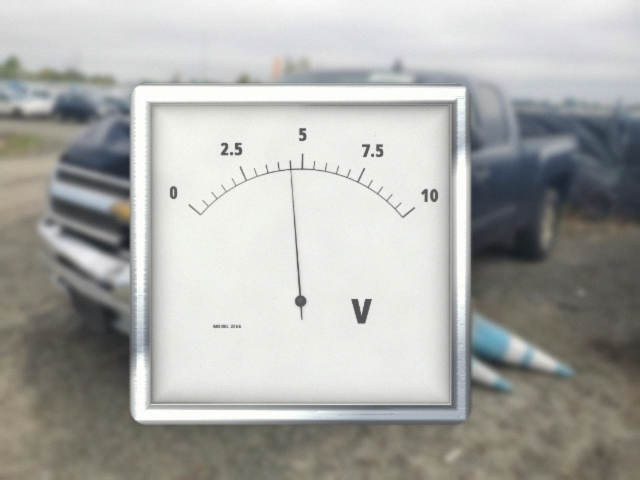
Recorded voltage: V 4.5
